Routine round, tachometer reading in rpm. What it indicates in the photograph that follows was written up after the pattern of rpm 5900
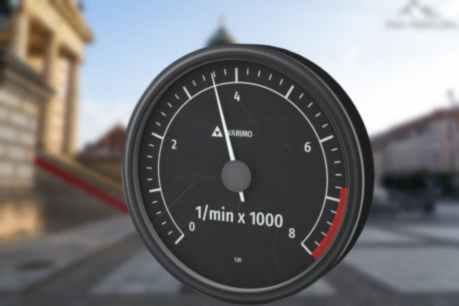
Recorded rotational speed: rpm 3600
